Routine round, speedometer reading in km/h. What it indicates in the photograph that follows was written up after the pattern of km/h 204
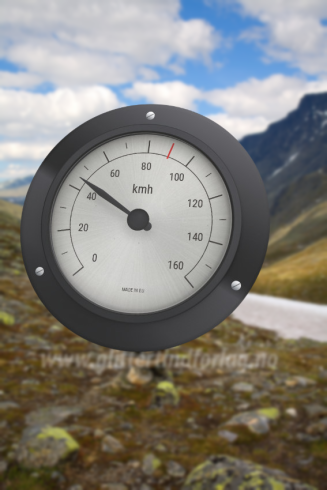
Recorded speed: km/h 45
